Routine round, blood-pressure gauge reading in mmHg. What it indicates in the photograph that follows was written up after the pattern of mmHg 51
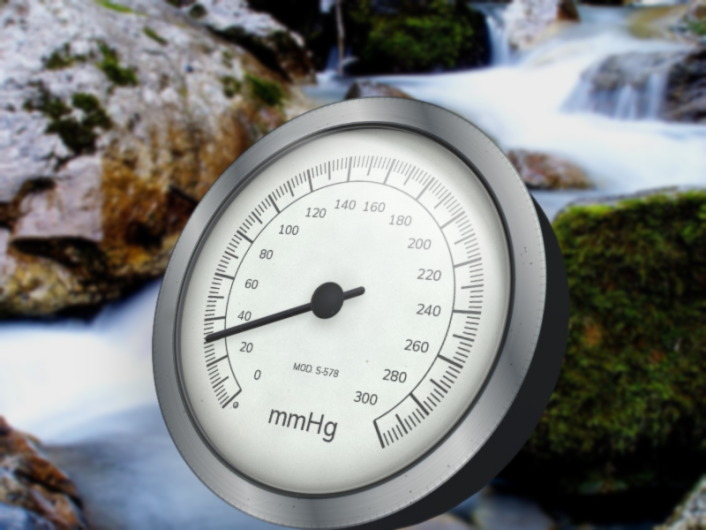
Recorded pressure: mmHg 30
